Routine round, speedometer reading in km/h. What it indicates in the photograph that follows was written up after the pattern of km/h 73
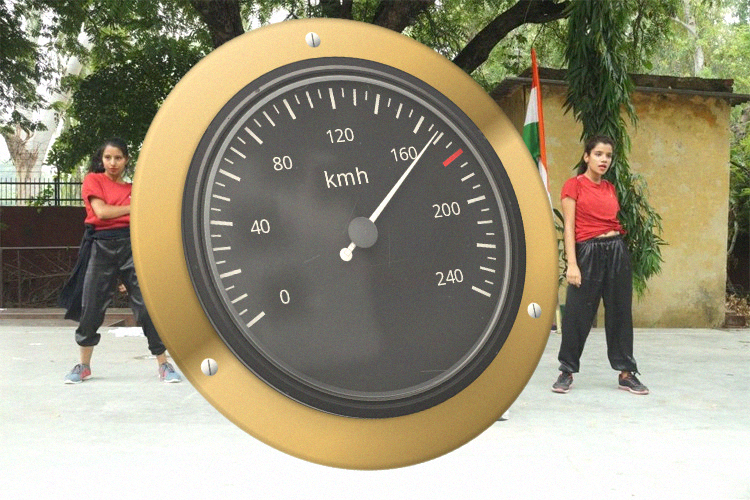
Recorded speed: km/h 167.5
